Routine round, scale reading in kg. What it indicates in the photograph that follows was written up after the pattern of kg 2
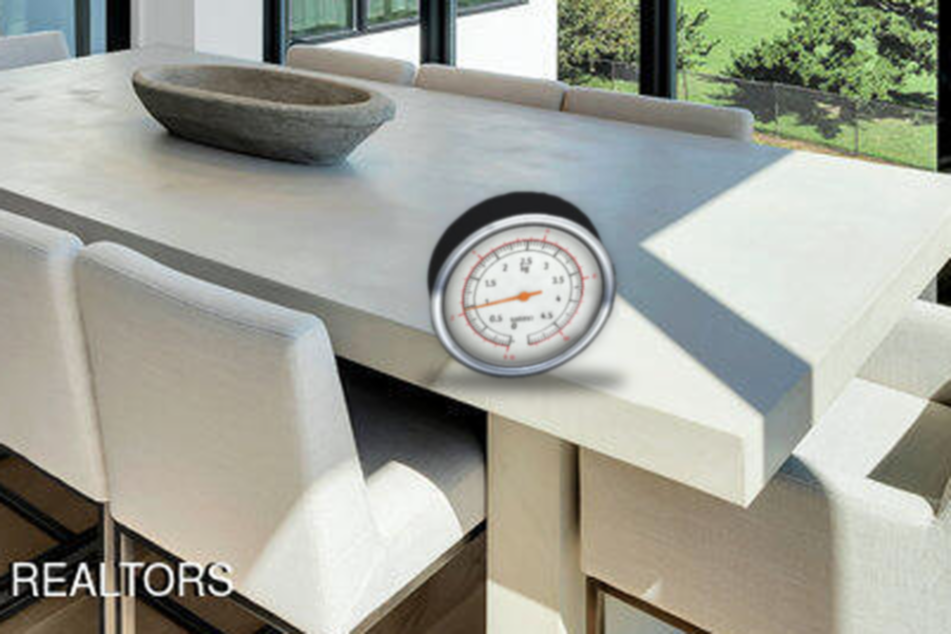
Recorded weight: kg 1
